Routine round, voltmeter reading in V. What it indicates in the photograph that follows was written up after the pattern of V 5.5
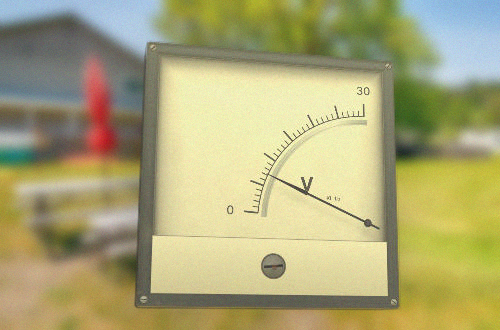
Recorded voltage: V 7
